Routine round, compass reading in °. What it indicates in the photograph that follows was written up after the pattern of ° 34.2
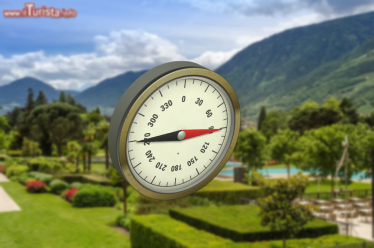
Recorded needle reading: ° 90
